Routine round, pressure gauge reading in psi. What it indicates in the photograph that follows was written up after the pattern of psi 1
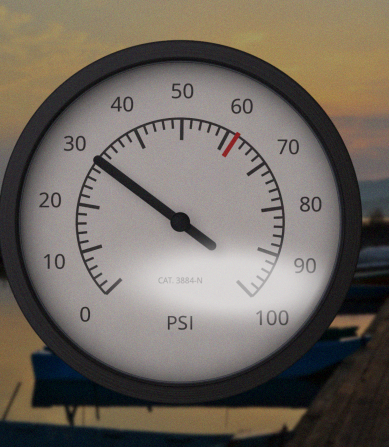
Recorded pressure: psi 30
